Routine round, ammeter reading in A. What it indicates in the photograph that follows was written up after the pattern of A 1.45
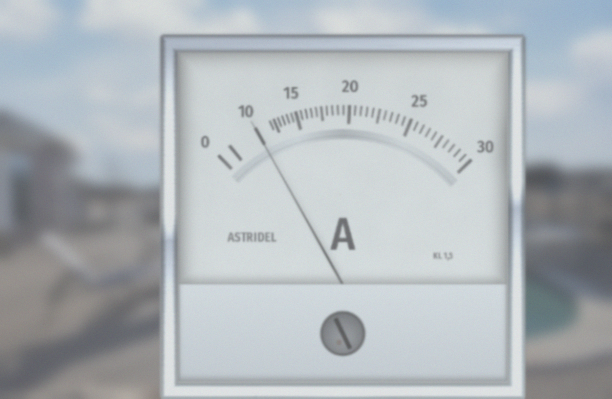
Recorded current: A 10
